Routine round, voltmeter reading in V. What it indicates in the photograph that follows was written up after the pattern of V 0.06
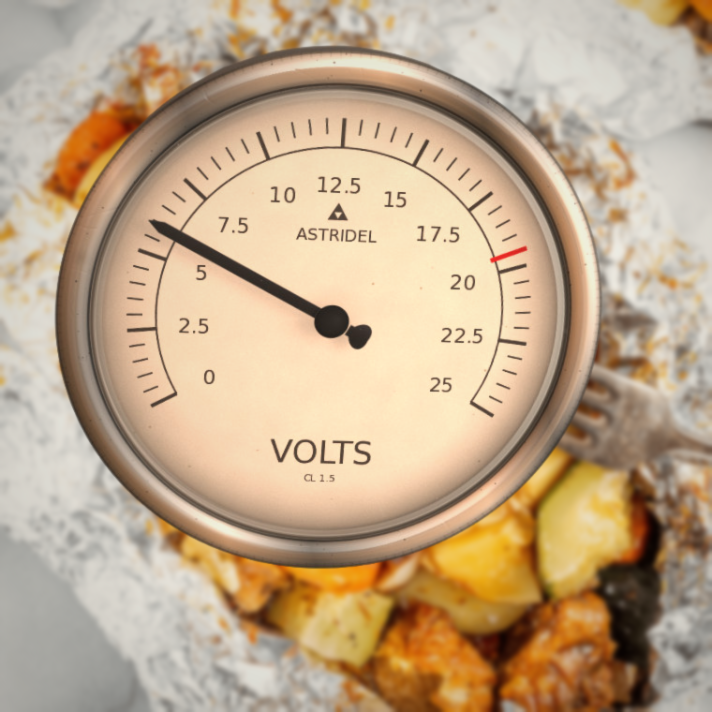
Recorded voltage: V 6
